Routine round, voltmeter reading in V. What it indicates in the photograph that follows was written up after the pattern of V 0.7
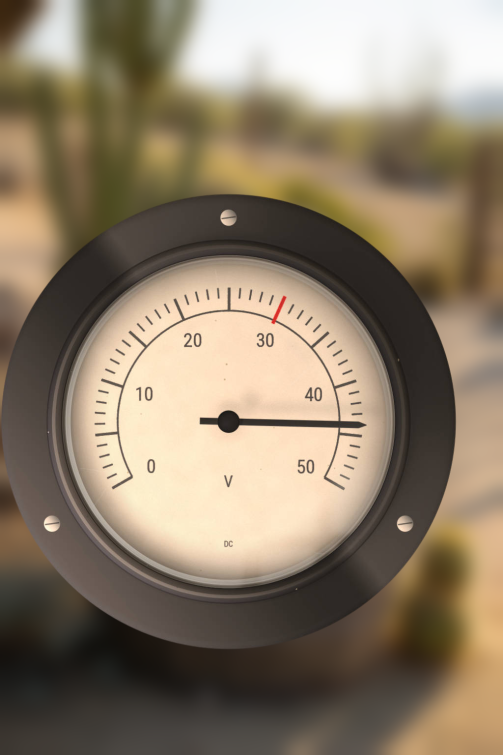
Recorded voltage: V 44
